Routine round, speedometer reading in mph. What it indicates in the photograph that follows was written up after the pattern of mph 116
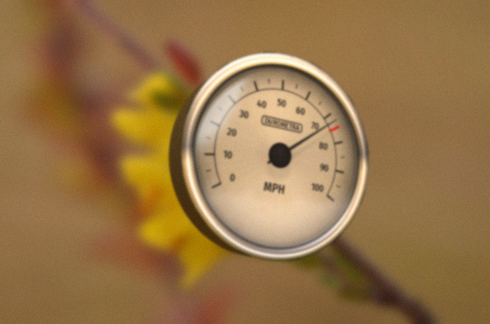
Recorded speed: mph 72.5
